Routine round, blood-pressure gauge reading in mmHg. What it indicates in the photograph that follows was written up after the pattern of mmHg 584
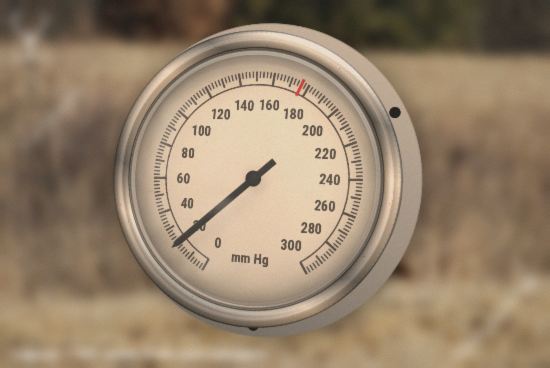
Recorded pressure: mmHg 20
